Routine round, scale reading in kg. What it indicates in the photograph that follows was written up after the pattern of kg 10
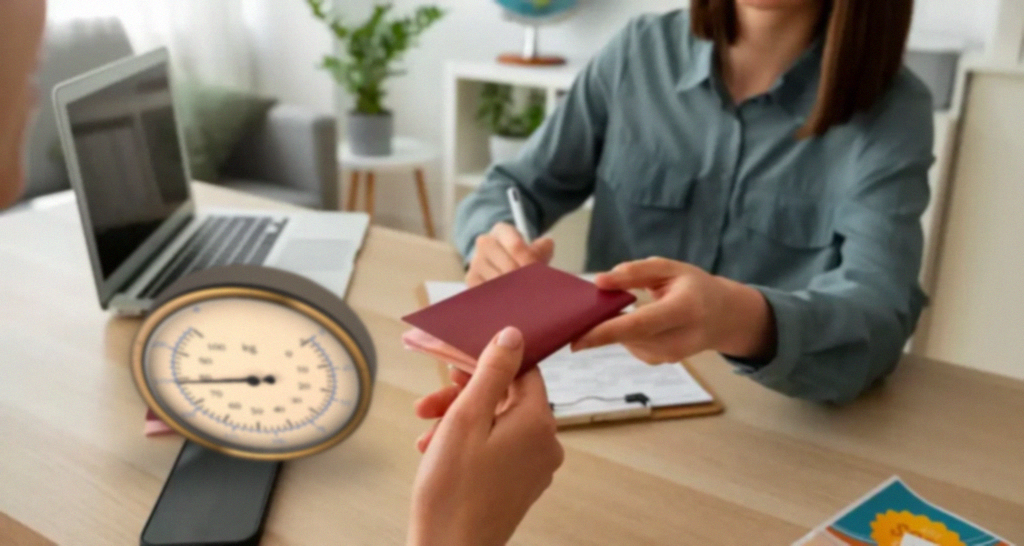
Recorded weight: kg 80
